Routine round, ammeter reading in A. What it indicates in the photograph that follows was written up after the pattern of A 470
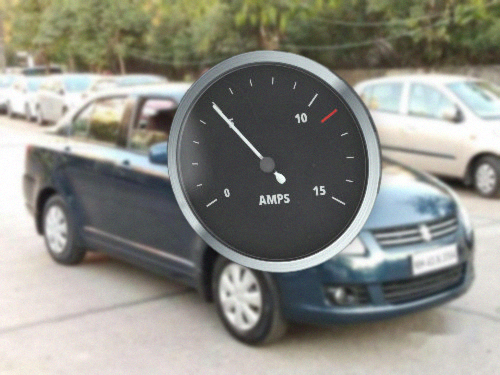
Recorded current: A 5
